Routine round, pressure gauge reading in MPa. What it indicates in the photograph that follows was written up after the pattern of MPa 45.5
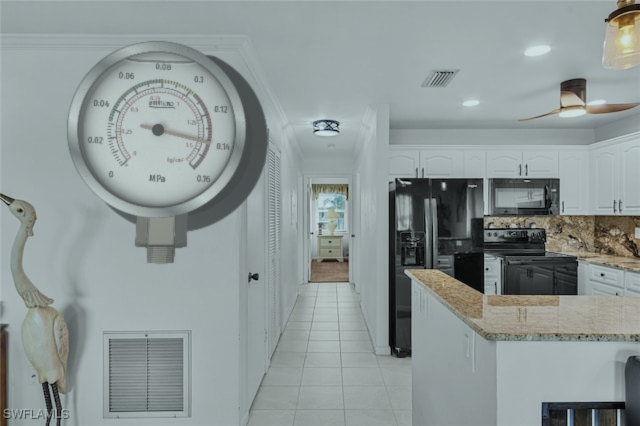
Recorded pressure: MPa 0.14
